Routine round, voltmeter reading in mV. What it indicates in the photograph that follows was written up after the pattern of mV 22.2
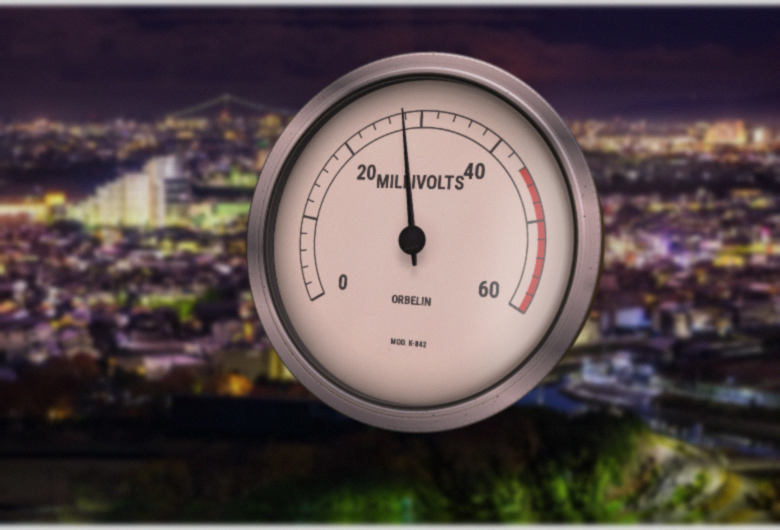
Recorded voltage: mV 28
